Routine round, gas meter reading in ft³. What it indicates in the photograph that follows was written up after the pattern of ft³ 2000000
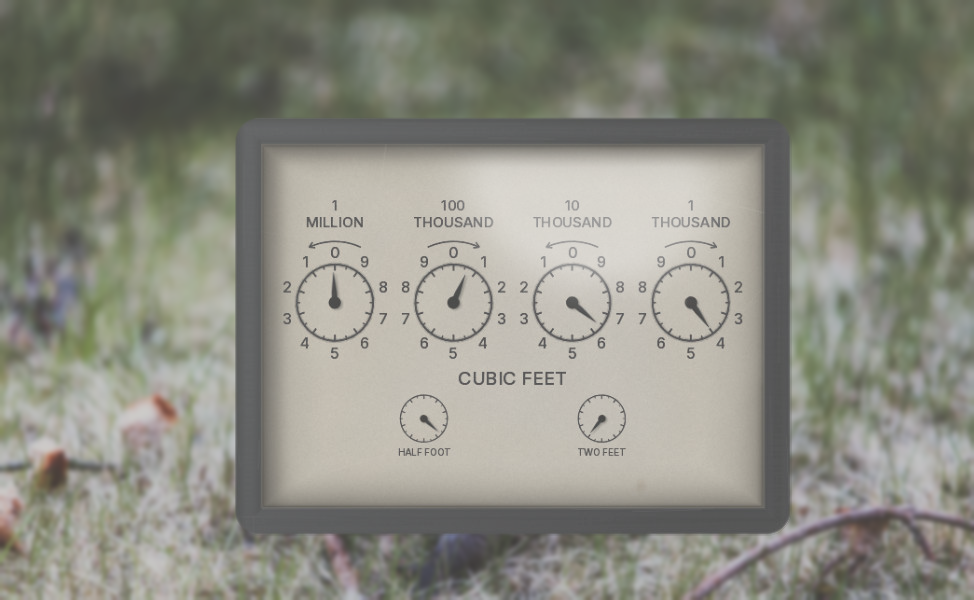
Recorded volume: ft³ 6400
